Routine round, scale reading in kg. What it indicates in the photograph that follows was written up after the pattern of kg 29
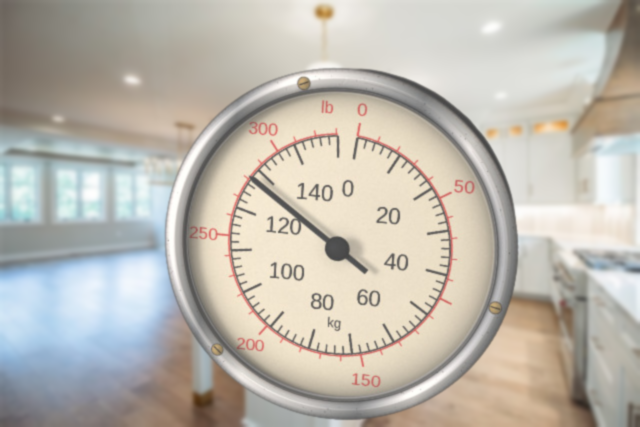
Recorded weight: kg 128
